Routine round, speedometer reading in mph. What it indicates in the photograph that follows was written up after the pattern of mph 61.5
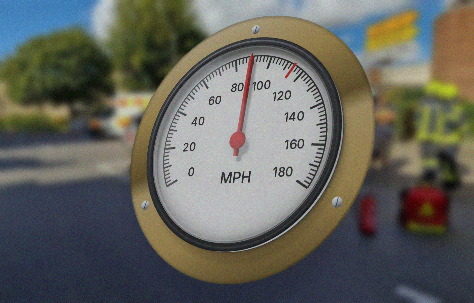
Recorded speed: mph 90
